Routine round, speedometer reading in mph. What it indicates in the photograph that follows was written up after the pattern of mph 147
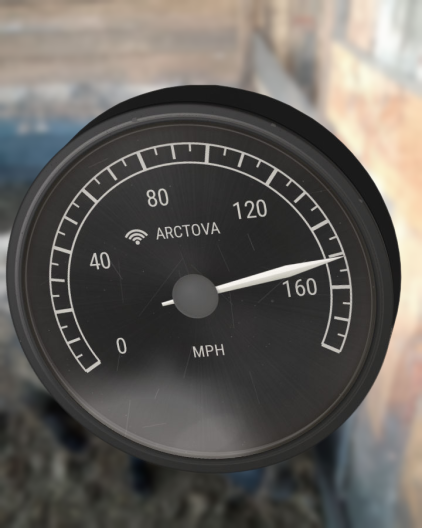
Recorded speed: mph 150
